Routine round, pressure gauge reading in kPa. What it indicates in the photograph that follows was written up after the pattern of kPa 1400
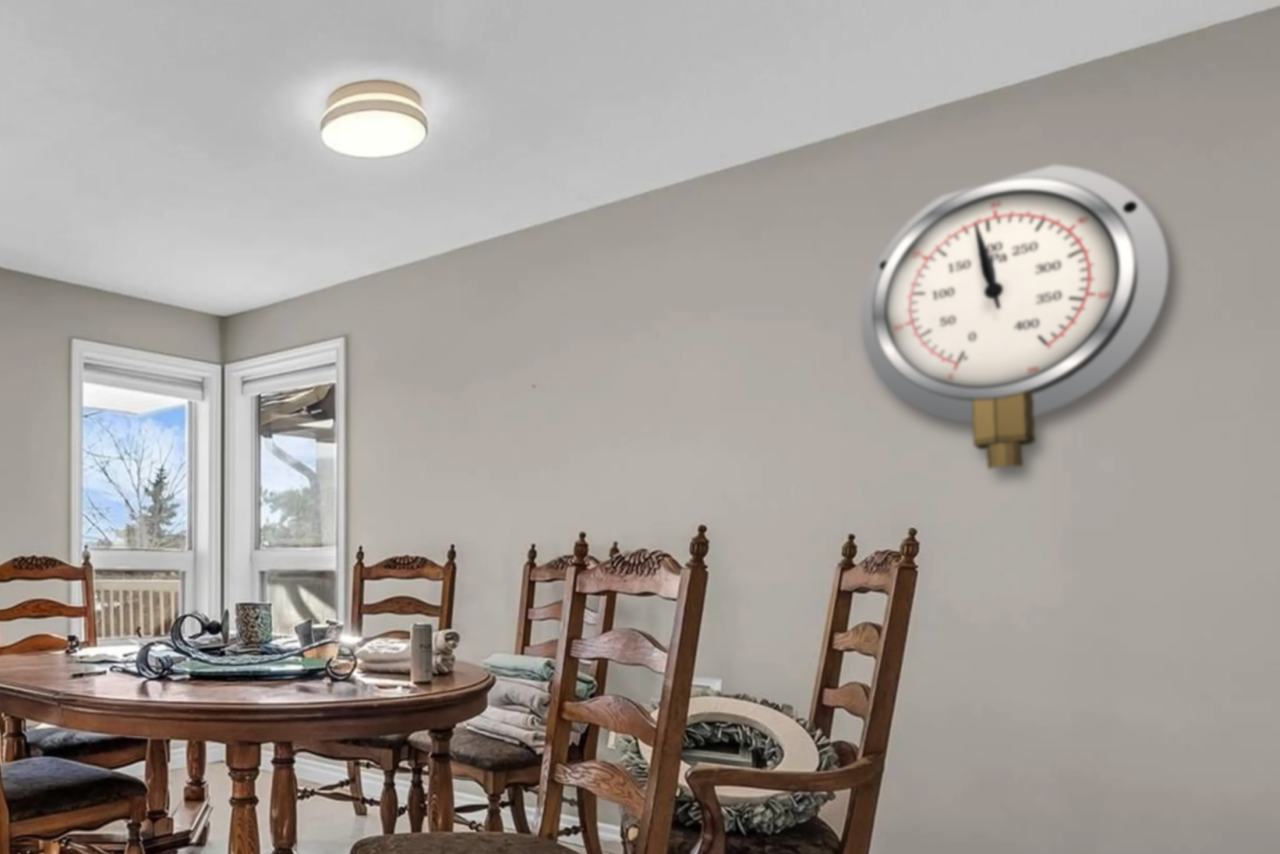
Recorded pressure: kPa 190
